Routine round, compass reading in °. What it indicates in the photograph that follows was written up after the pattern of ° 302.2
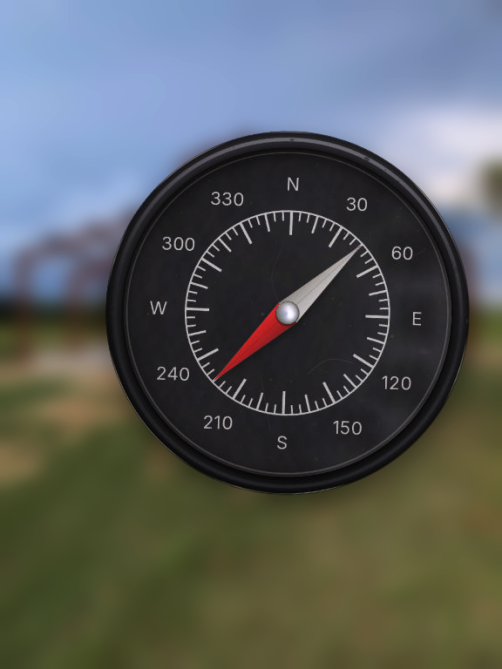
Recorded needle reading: ° 225
